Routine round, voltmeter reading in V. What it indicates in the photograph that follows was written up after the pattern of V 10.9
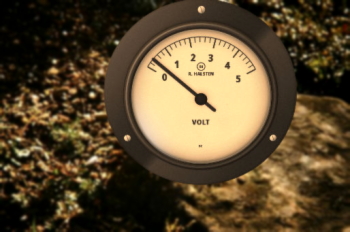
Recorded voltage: V 0.4
